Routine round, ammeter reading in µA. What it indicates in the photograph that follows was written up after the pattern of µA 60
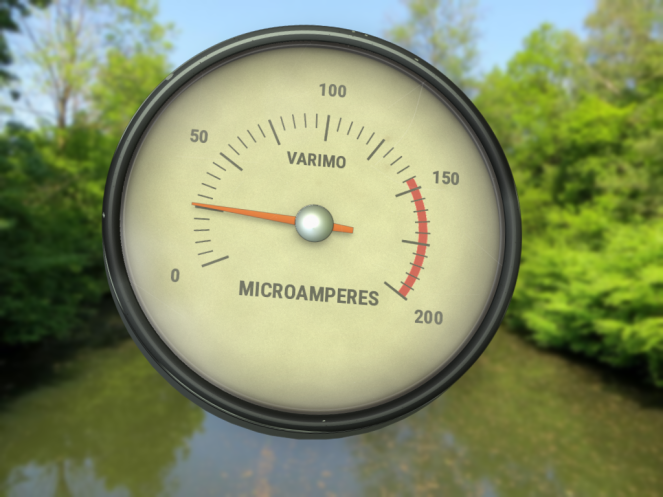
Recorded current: µA 25
